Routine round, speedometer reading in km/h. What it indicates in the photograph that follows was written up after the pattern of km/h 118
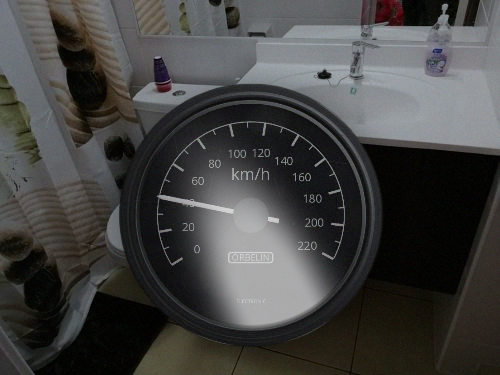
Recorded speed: km/h 40
